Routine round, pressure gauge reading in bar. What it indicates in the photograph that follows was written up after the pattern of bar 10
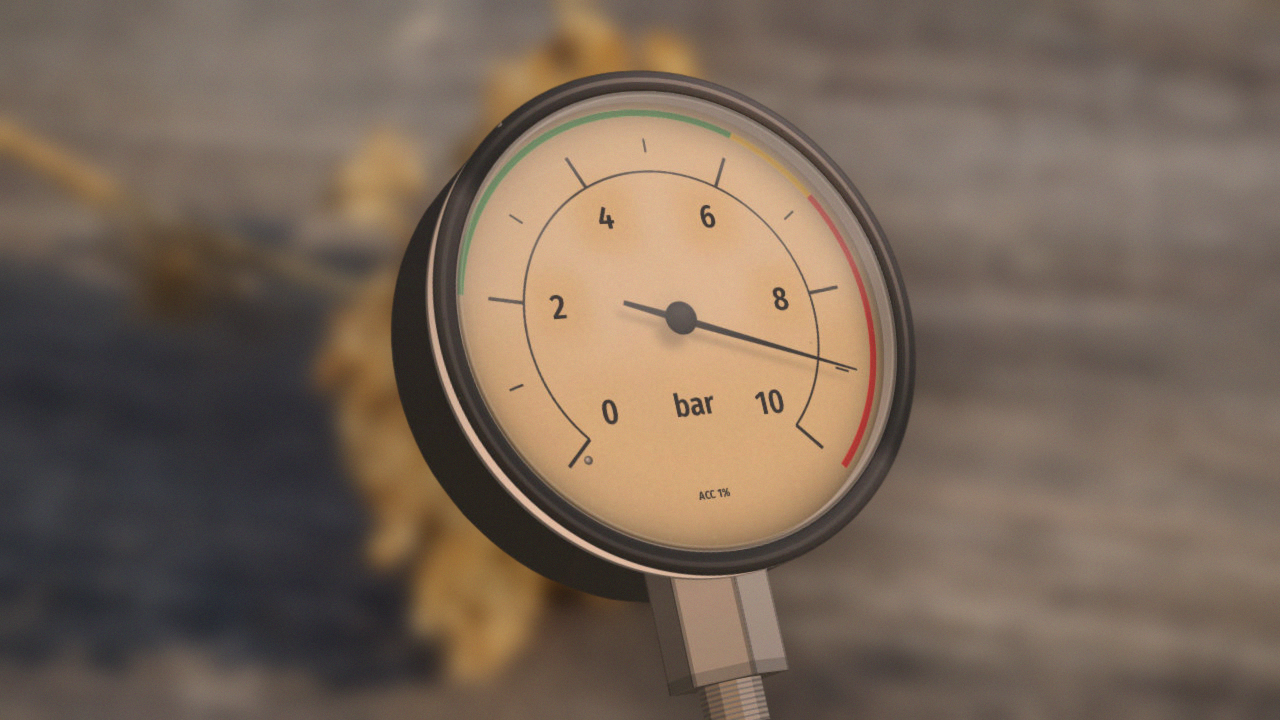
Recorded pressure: bar 9
